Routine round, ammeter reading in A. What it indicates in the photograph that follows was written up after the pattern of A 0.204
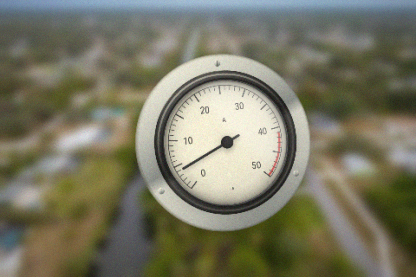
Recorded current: A 4
